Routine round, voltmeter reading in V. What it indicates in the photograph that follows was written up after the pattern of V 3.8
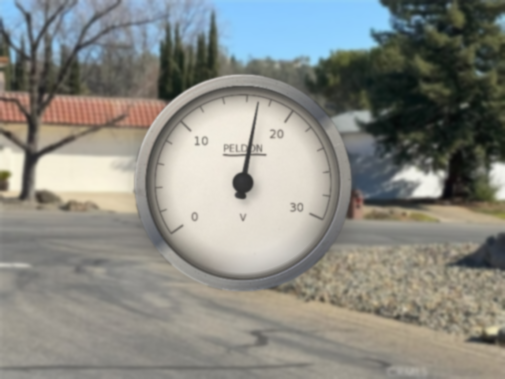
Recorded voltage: V 17
